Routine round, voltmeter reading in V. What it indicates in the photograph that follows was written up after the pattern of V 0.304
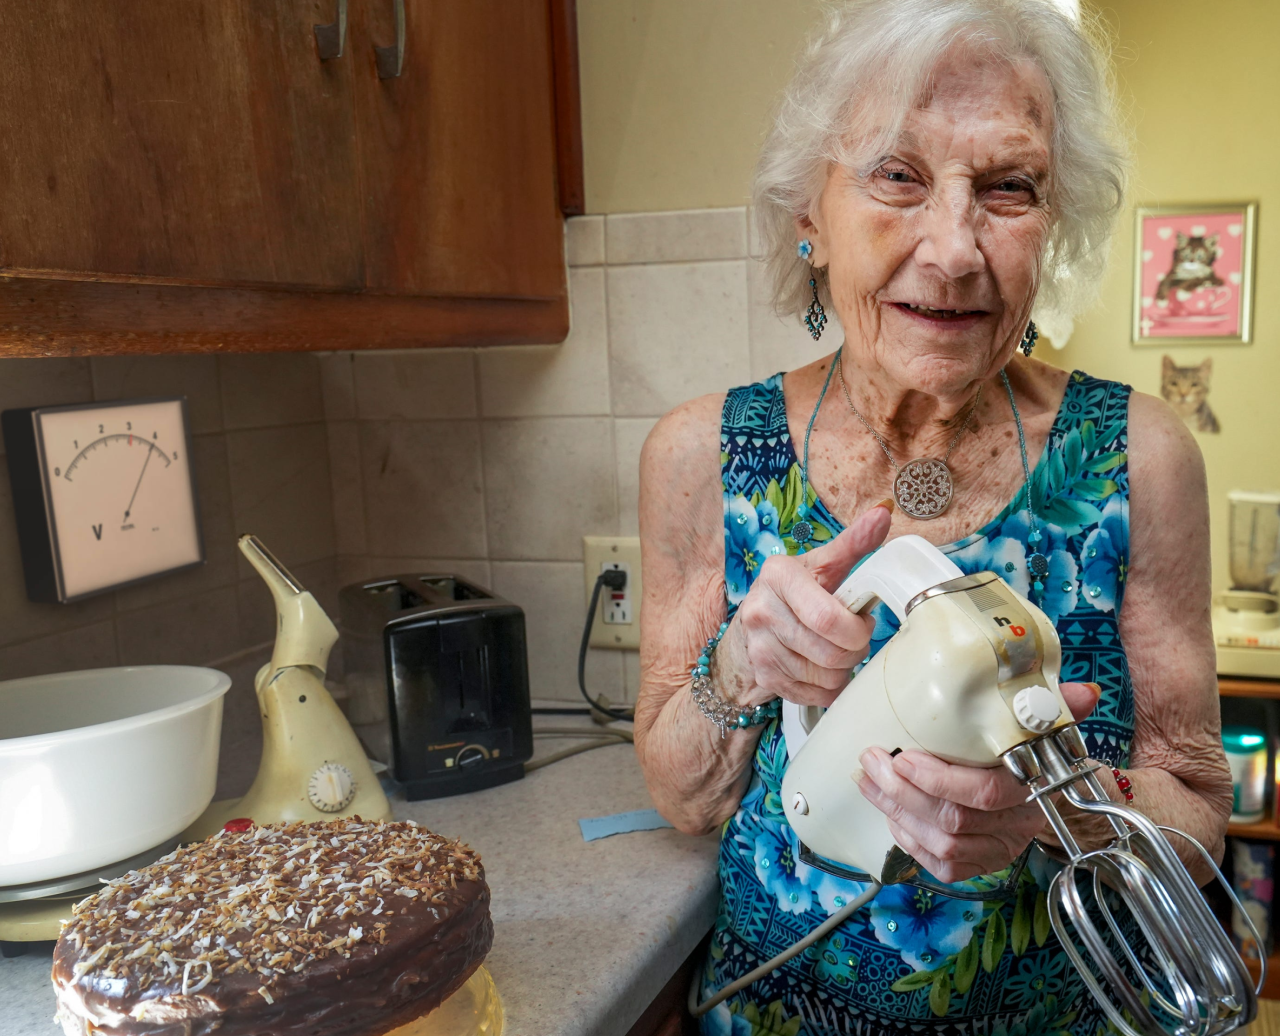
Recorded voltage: V 4
